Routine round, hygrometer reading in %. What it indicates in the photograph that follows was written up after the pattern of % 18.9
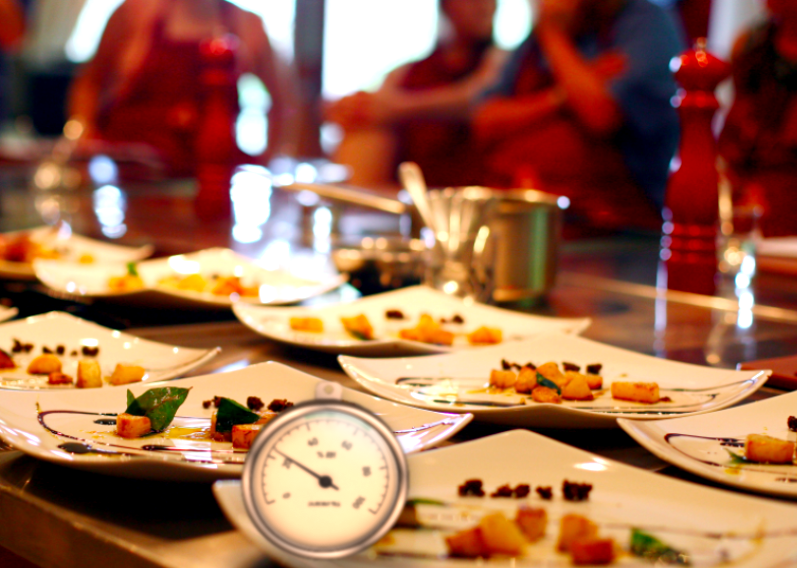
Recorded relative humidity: % 24
